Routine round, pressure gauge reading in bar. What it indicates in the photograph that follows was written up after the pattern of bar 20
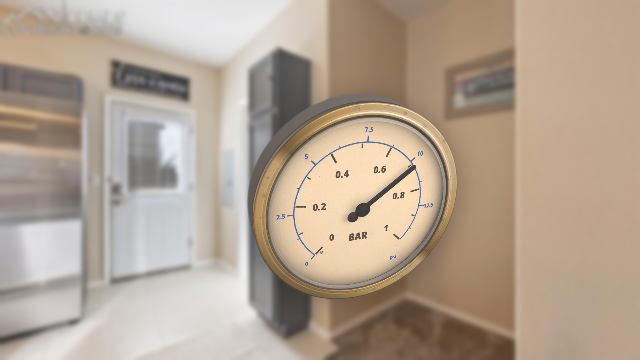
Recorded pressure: bar 0.7
